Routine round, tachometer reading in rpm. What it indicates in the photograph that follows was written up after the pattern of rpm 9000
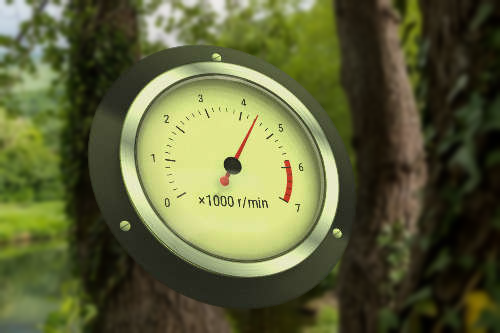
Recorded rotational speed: rpm 4400
